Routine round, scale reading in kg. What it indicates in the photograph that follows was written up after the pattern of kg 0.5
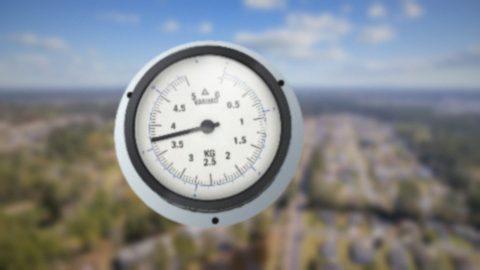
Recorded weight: kg 3.75
